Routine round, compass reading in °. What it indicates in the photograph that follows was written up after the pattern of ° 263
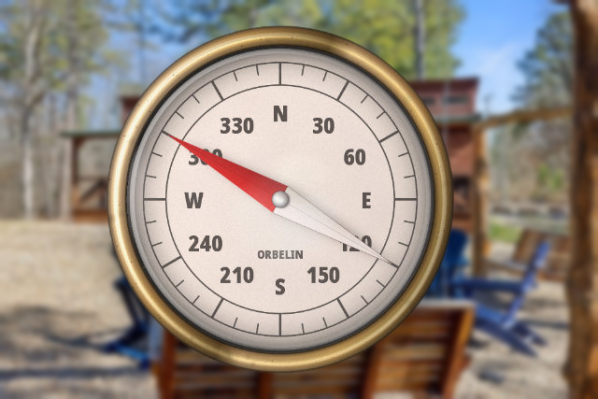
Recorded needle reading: ° 300
